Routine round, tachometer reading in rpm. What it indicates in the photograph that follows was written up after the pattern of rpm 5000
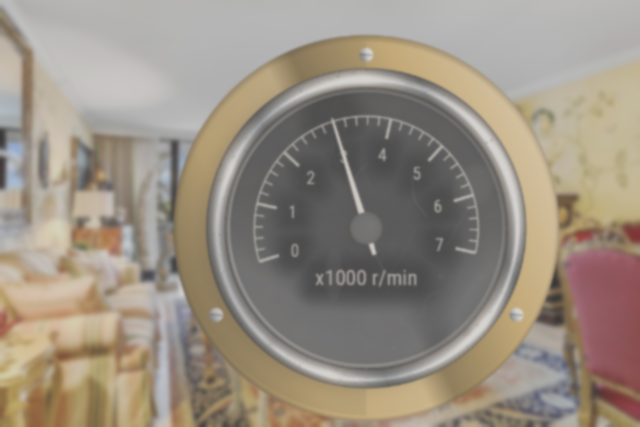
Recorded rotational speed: rpm 3000
